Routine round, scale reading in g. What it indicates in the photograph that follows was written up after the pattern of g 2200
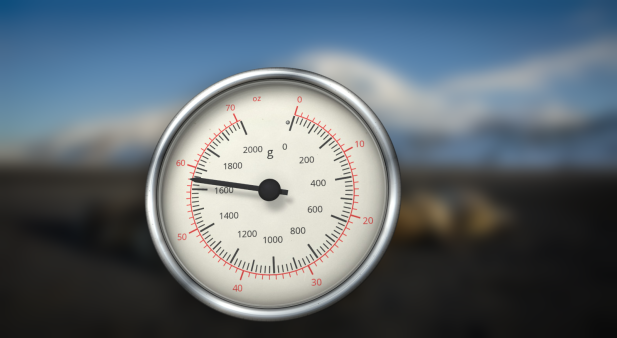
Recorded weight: g 1640
